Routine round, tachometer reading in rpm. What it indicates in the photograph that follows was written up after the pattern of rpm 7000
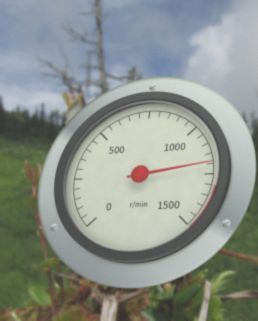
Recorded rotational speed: rpm 1200
